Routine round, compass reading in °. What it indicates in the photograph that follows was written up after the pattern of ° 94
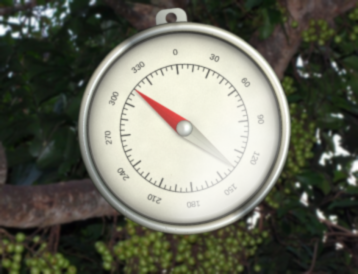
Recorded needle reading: ° 315
